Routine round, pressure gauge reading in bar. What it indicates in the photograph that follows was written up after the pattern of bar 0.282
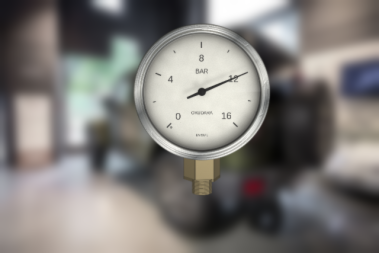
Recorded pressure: bar 12
